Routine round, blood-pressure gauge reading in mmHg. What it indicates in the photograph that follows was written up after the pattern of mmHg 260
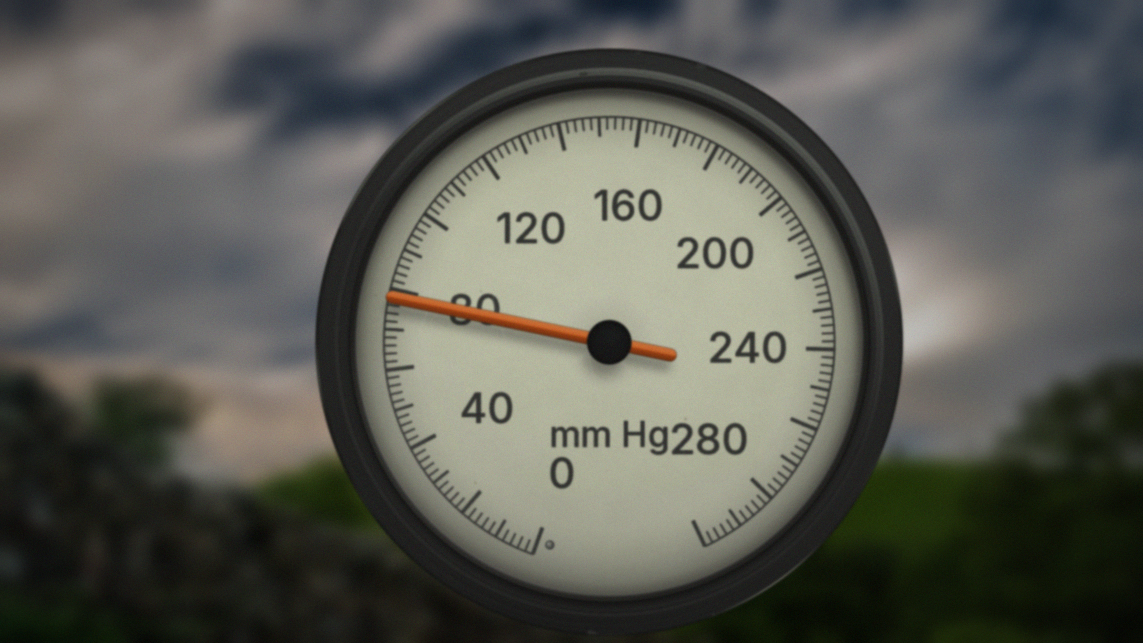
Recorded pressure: mmHg 78
